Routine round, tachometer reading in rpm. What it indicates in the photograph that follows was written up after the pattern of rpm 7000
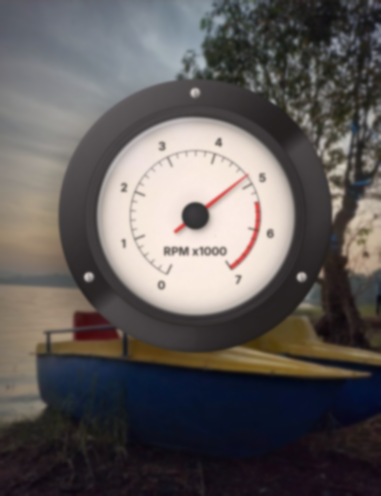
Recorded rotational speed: rpm 4800
